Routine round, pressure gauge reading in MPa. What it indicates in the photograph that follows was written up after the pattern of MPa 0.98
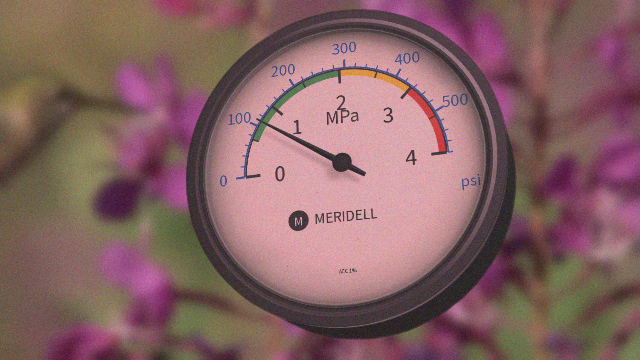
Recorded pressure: MPa 0.75
